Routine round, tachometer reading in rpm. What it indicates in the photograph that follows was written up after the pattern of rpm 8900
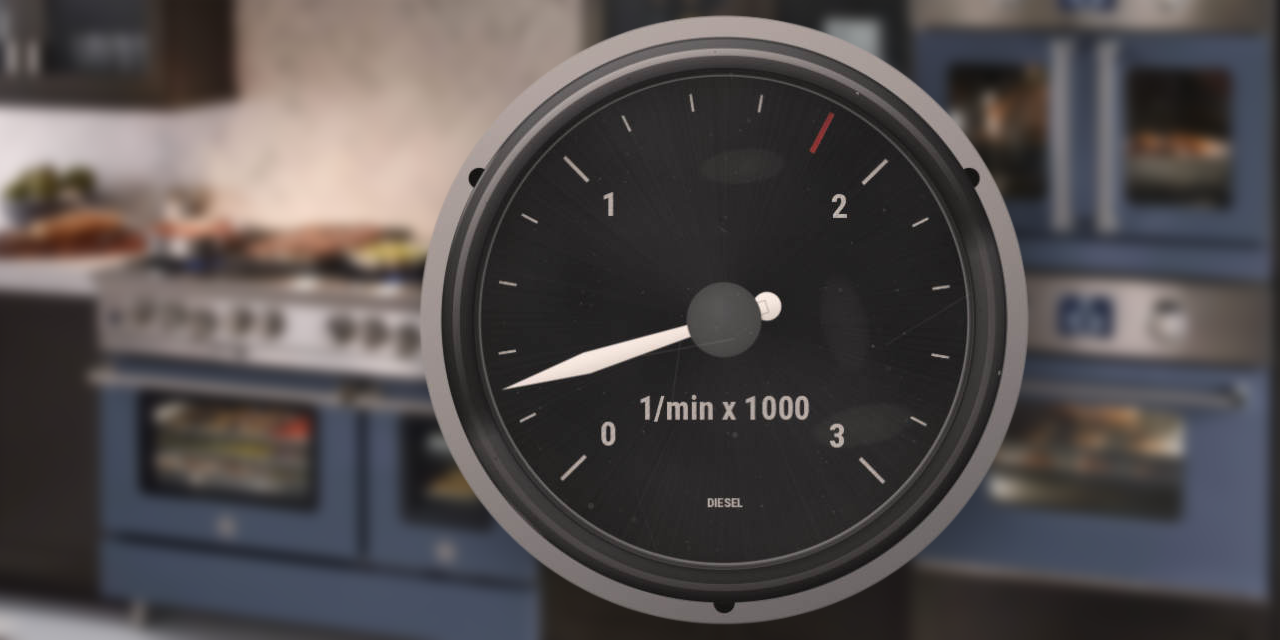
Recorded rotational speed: rpm 300
